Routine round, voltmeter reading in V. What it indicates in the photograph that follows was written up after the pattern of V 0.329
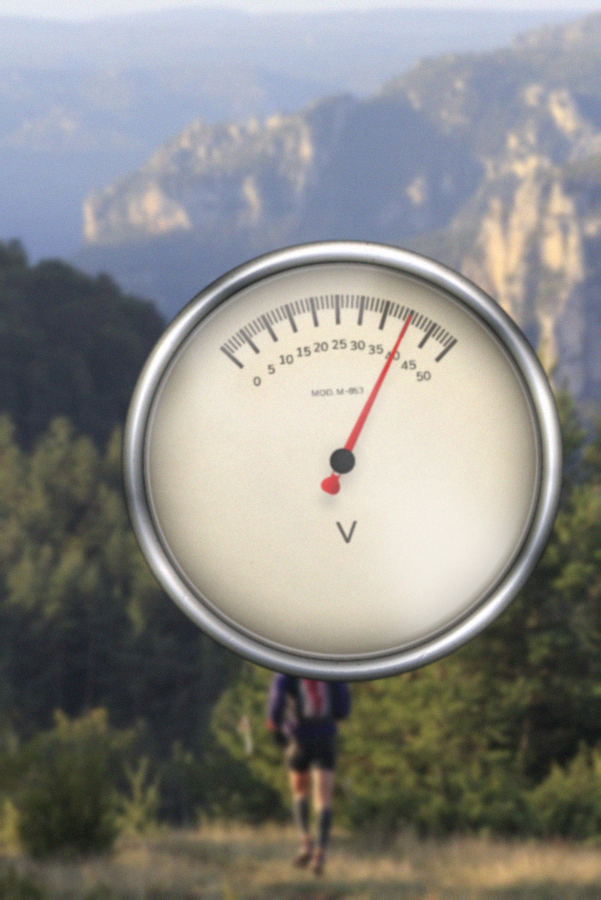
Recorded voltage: V 40
